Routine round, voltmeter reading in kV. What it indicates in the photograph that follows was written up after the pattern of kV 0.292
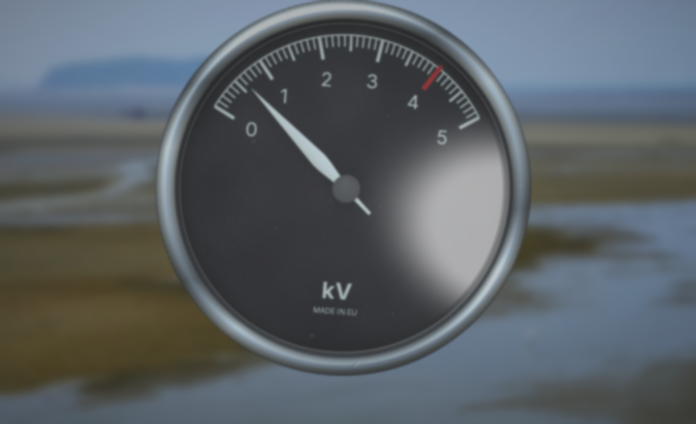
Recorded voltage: kV 0.6
